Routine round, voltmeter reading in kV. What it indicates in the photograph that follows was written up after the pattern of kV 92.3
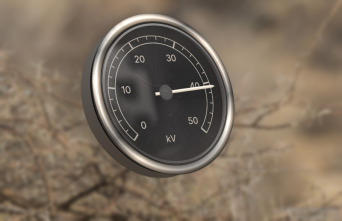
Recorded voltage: kV 41
